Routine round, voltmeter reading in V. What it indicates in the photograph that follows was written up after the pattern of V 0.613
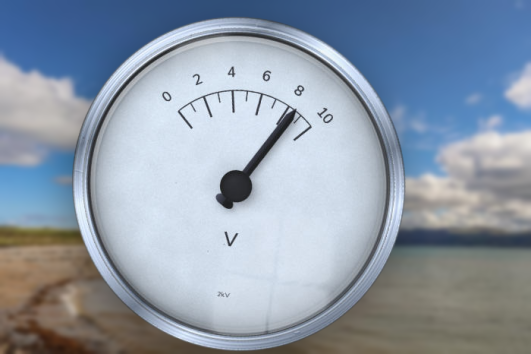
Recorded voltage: V 8.5
